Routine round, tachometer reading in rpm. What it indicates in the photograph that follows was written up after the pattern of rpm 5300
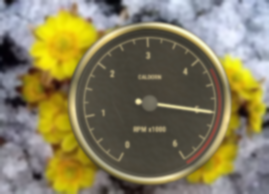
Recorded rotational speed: rpm 5000
